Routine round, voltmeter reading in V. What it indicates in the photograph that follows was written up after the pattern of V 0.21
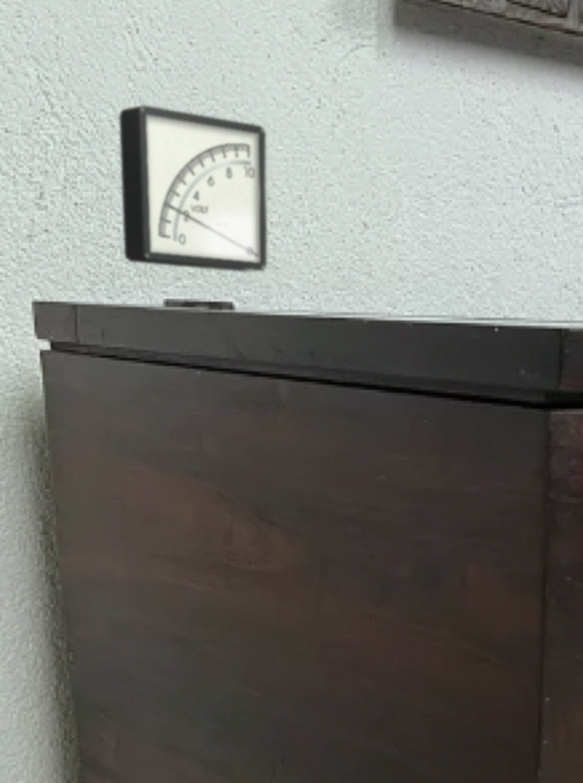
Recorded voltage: V 2
